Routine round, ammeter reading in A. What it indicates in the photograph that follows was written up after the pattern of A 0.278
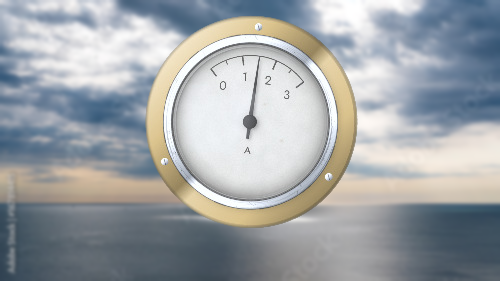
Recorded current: A 1.5
